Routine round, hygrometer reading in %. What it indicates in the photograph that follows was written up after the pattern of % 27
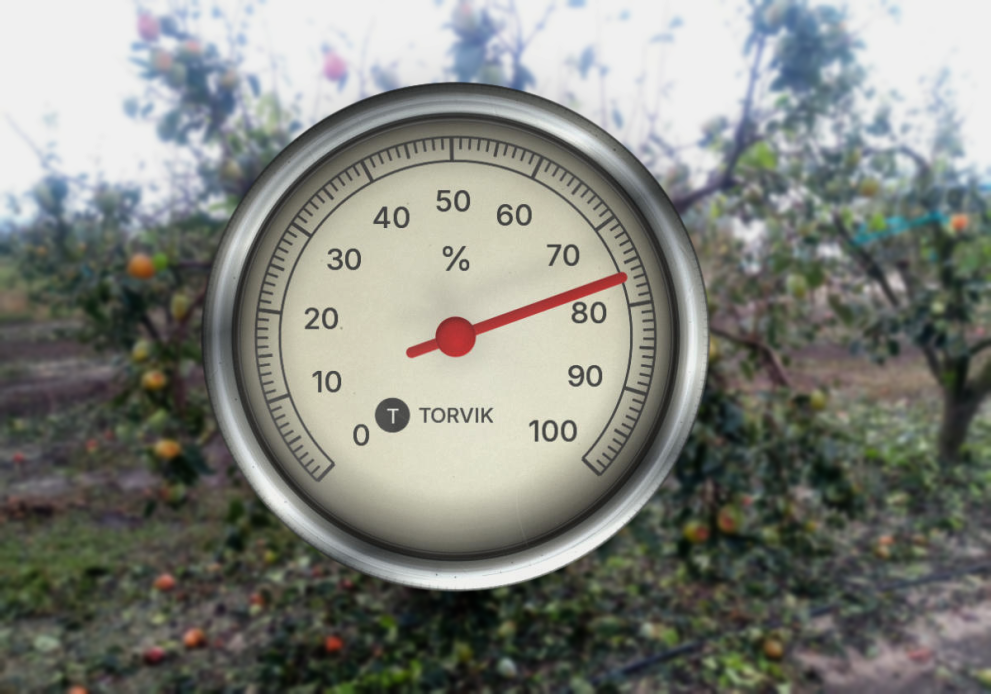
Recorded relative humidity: % 76.5
